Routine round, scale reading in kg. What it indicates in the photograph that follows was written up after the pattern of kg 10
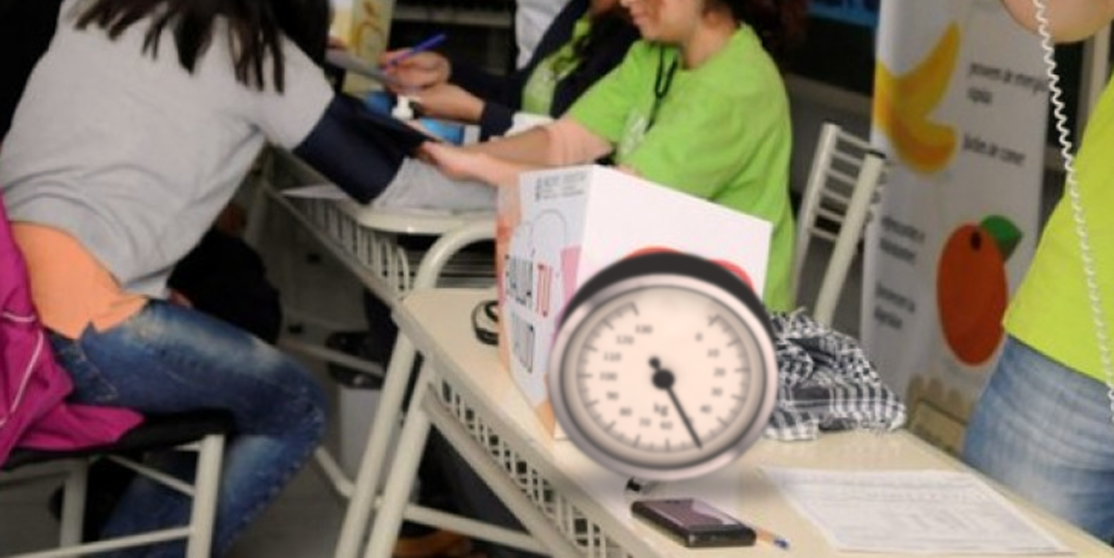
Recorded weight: kg 50
